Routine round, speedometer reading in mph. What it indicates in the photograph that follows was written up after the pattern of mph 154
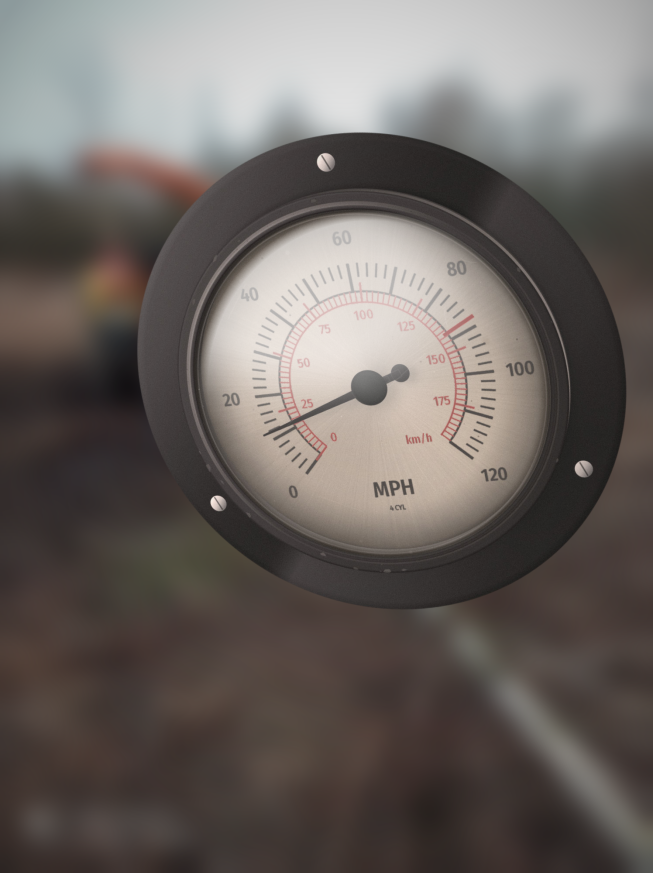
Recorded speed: mph 12
